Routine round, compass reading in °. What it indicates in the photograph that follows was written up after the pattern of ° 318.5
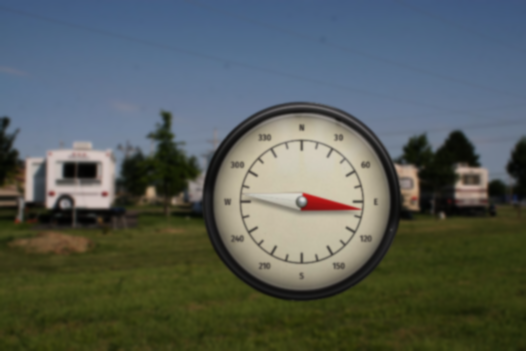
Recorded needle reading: ° 97.5
